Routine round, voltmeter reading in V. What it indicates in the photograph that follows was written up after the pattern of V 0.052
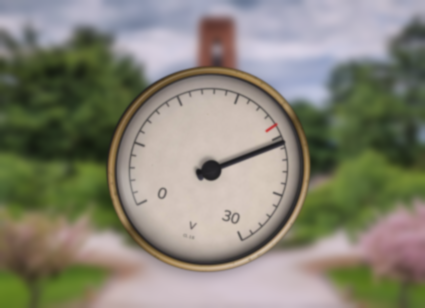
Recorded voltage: V 20.5
